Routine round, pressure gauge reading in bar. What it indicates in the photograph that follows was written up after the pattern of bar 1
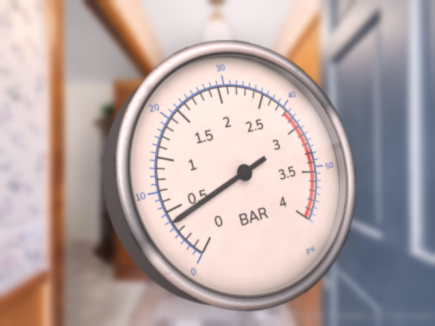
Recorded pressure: bar 0.4
